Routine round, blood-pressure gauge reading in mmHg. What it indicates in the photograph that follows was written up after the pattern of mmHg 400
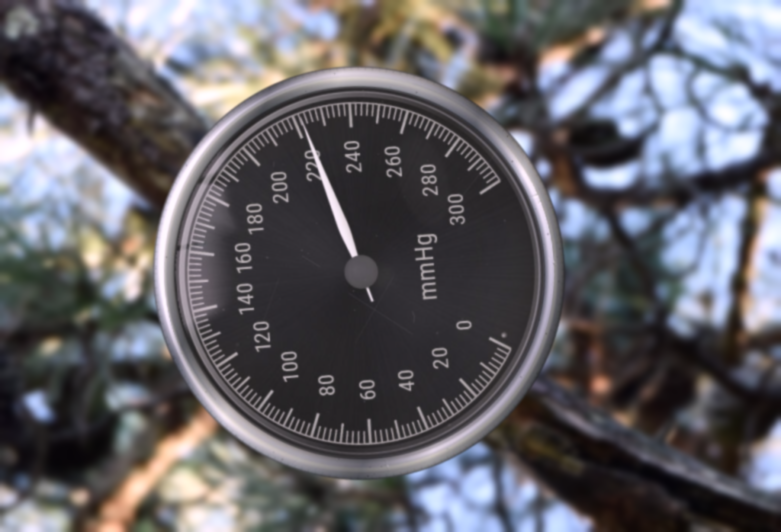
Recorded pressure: mmHg 222
